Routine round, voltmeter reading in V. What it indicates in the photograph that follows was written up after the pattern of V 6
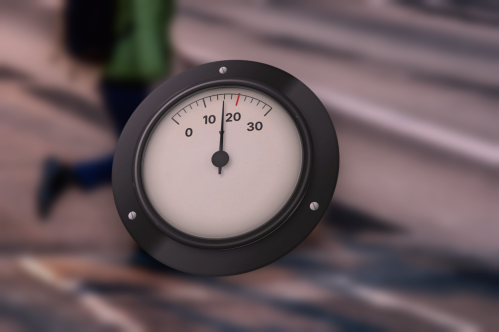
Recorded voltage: V 16
